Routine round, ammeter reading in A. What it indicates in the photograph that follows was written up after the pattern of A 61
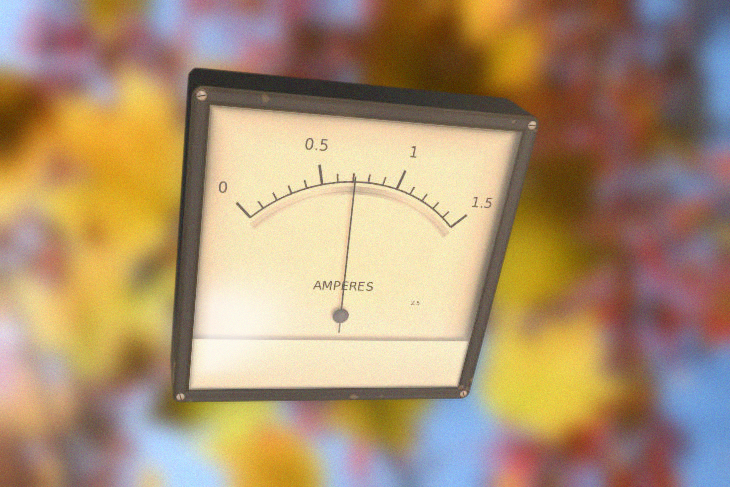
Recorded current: A 0.7
